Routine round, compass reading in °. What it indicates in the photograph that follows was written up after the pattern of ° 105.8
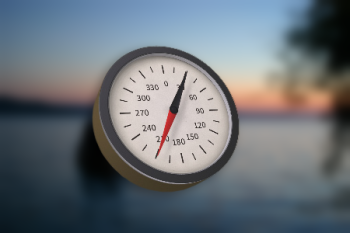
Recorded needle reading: ° 210
